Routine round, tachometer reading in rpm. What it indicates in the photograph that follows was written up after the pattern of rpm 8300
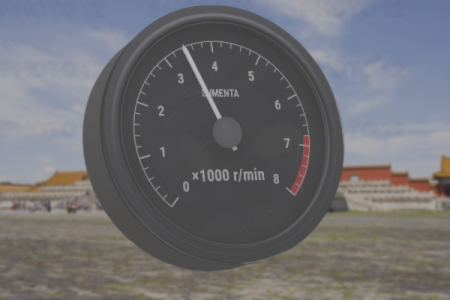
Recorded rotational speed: rpm 3400
